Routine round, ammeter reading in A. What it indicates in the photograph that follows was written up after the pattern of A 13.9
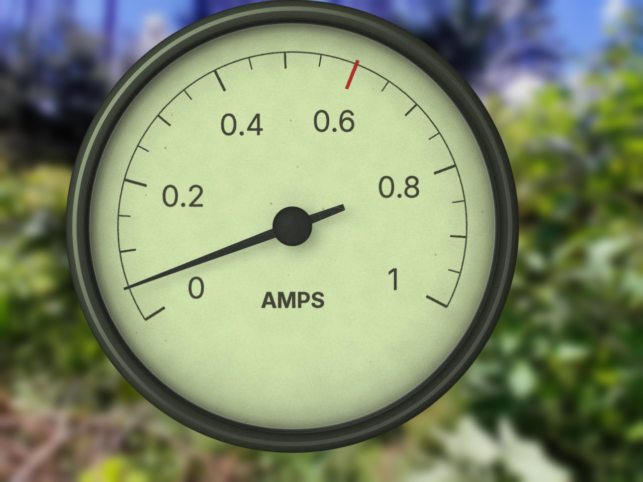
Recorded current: A 0.05
